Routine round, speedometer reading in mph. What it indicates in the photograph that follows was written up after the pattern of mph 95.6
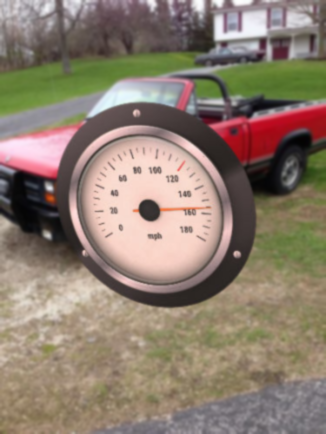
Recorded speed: mph 155
